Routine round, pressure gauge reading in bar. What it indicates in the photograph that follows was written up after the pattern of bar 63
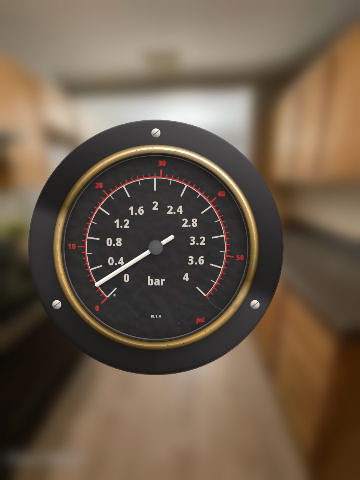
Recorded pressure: bar 0.2
